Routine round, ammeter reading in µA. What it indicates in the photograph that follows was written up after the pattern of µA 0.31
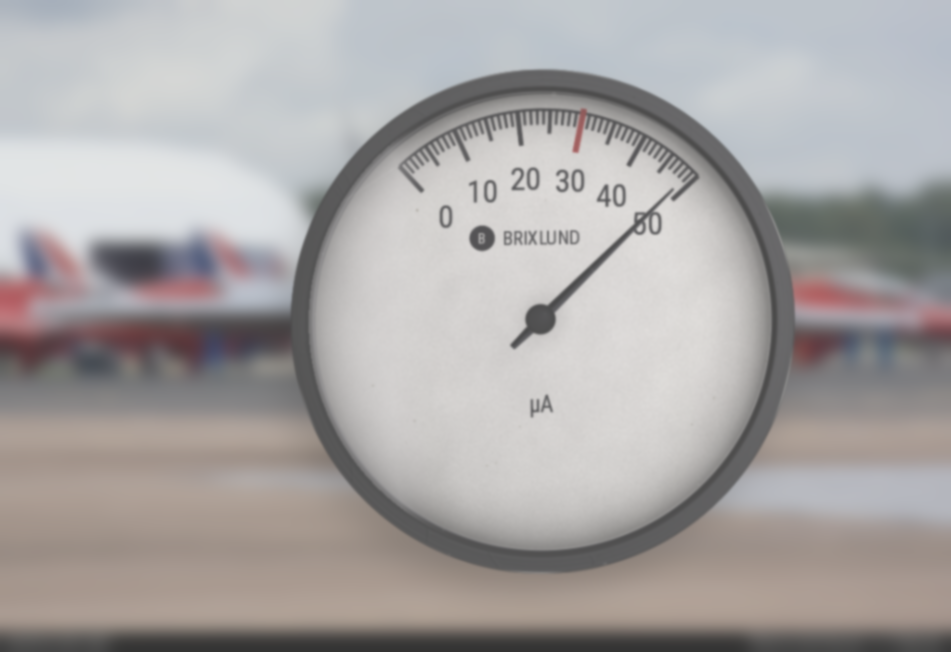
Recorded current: µA 49
